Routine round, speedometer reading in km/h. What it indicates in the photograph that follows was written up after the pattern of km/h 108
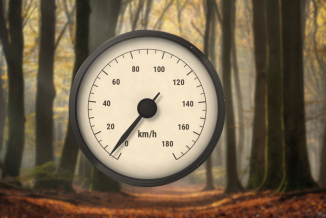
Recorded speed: km/h 5
